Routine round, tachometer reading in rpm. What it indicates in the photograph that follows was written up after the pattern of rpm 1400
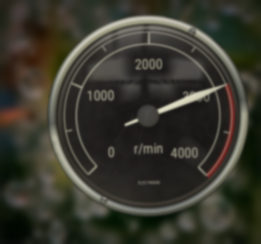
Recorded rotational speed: rpm 3000
